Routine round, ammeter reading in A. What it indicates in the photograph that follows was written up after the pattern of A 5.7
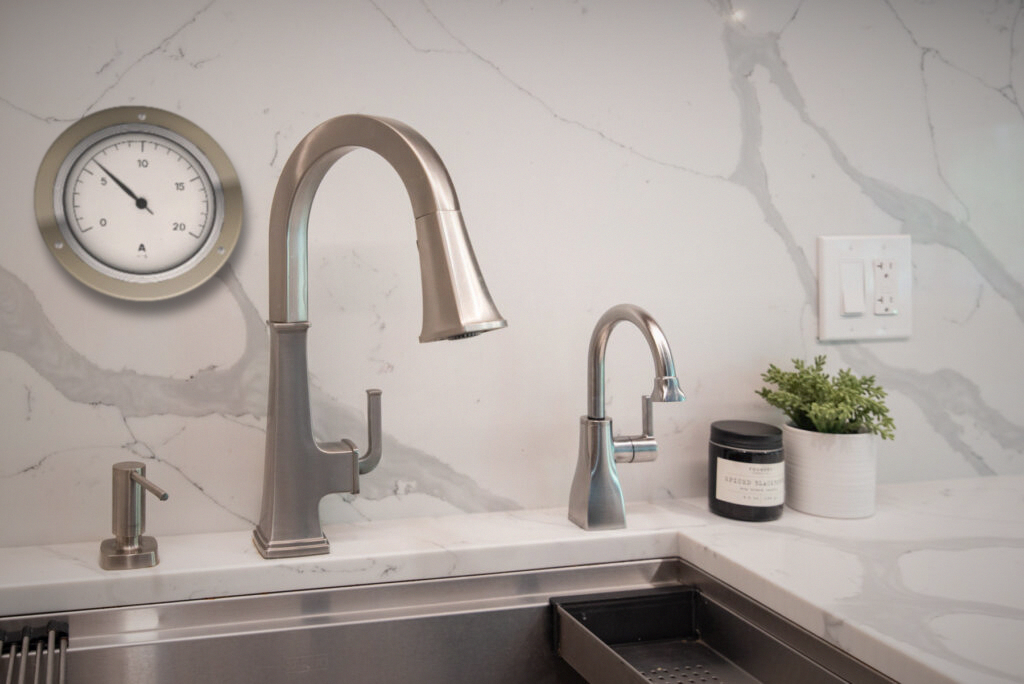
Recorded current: A 6
